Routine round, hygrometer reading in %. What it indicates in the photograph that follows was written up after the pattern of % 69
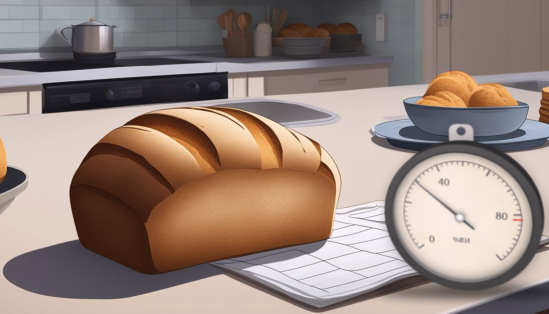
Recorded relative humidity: % 30
